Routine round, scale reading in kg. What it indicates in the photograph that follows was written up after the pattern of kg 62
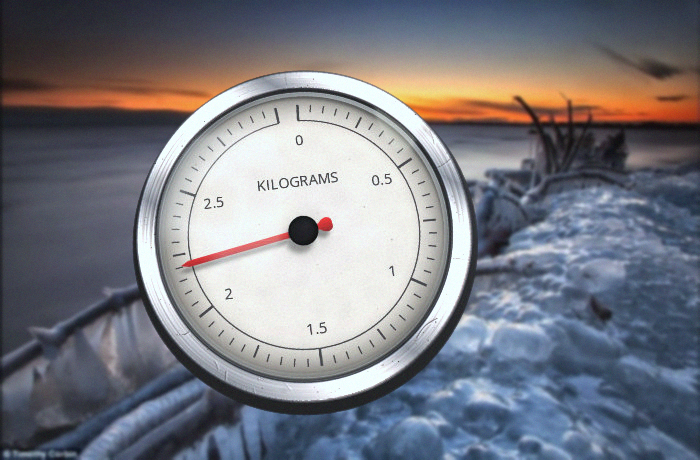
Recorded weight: kg 2.2
